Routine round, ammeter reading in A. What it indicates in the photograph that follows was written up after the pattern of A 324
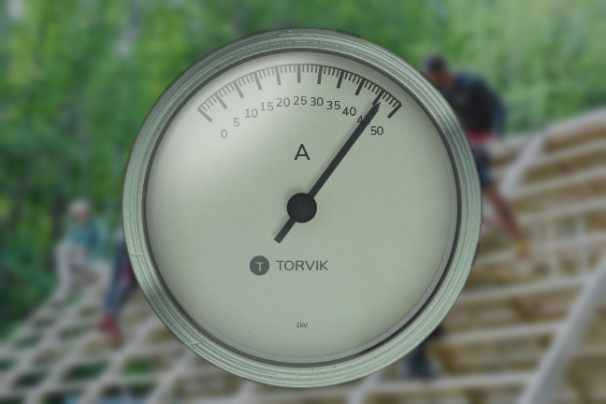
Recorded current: A 46
